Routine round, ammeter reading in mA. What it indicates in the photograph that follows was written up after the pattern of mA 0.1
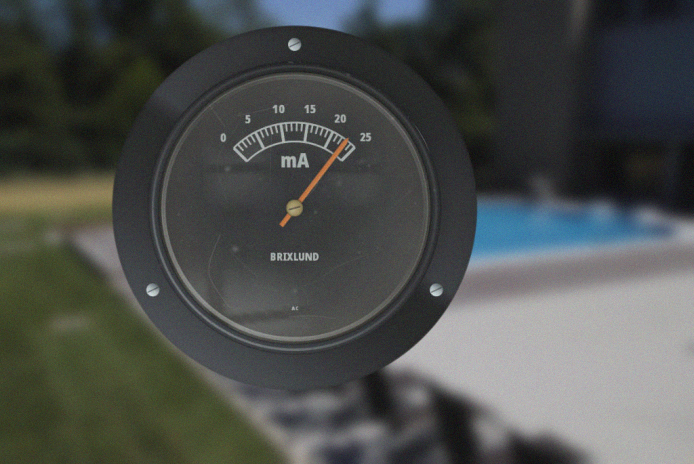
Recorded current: mA 23
